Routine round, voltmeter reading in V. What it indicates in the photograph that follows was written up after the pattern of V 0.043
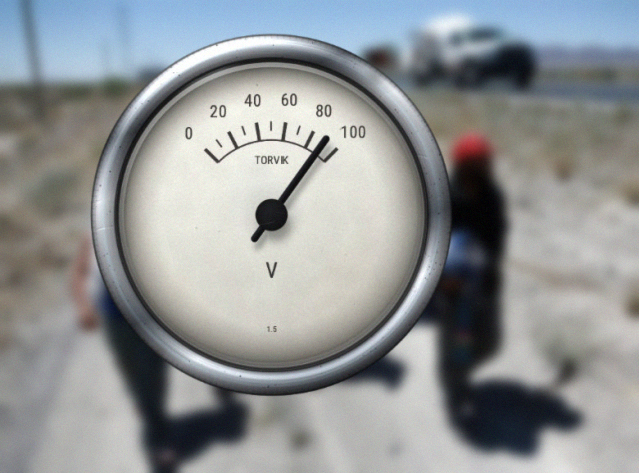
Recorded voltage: V 90
